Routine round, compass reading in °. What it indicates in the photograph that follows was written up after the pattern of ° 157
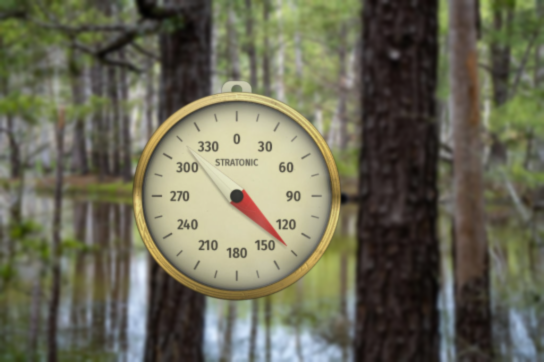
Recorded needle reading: ° 135
